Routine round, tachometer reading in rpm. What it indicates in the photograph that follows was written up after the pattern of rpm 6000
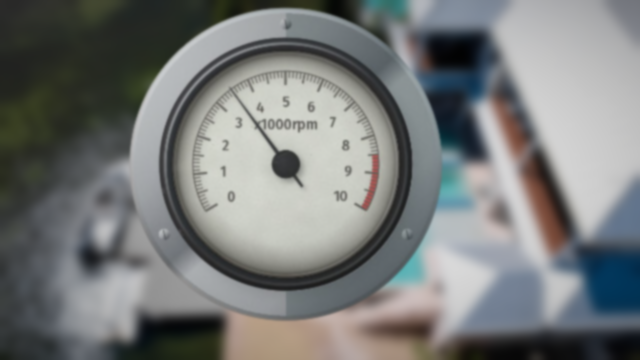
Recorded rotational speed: rpm 3500
